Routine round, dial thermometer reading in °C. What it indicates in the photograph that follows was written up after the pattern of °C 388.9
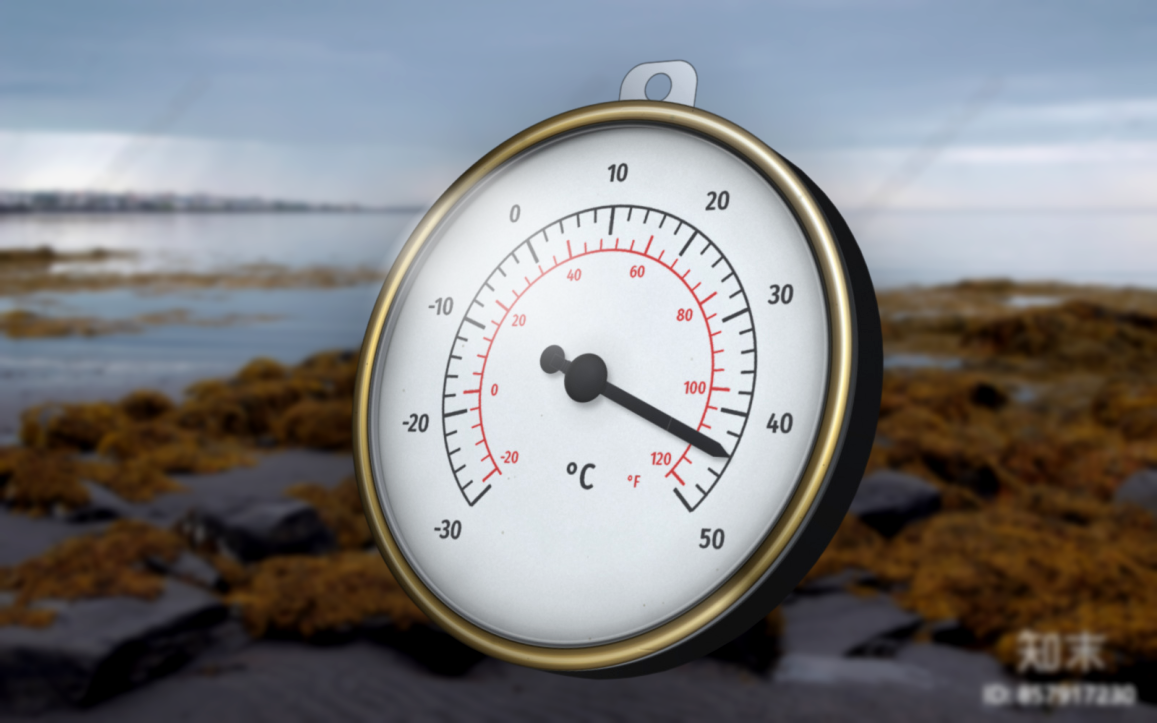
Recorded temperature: °C 44
